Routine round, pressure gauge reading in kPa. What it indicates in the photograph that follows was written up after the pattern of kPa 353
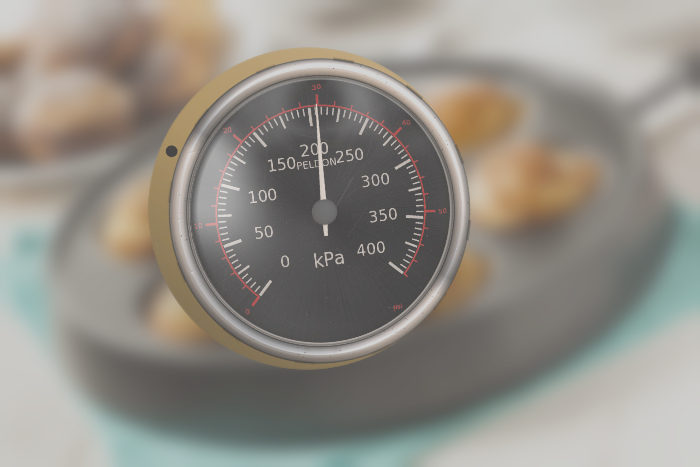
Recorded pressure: kPa 205
